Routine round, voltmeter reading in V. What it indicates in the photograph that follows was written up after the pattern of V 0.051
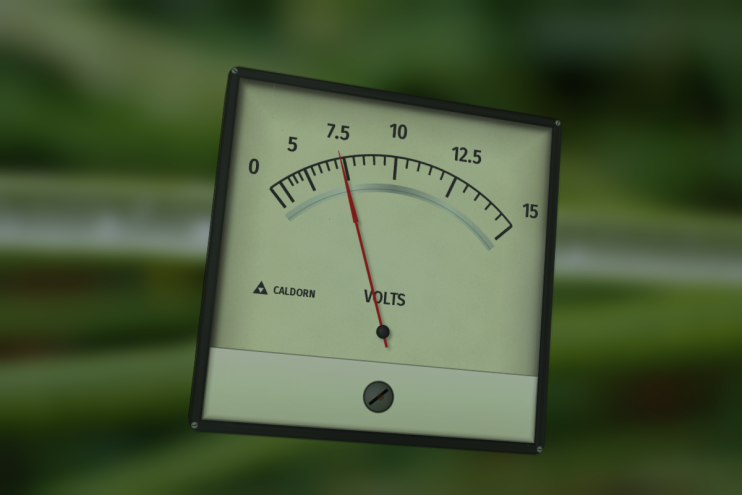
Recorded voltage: V 7.25
